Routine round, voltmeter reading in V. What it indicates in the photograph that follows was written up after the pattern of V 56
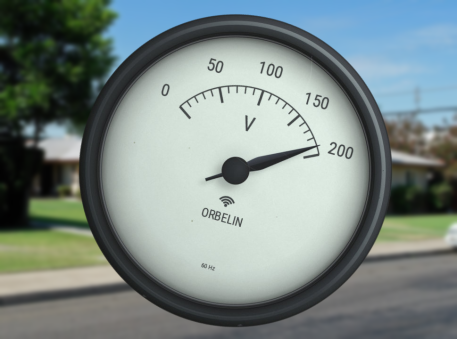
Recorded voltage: V 190
